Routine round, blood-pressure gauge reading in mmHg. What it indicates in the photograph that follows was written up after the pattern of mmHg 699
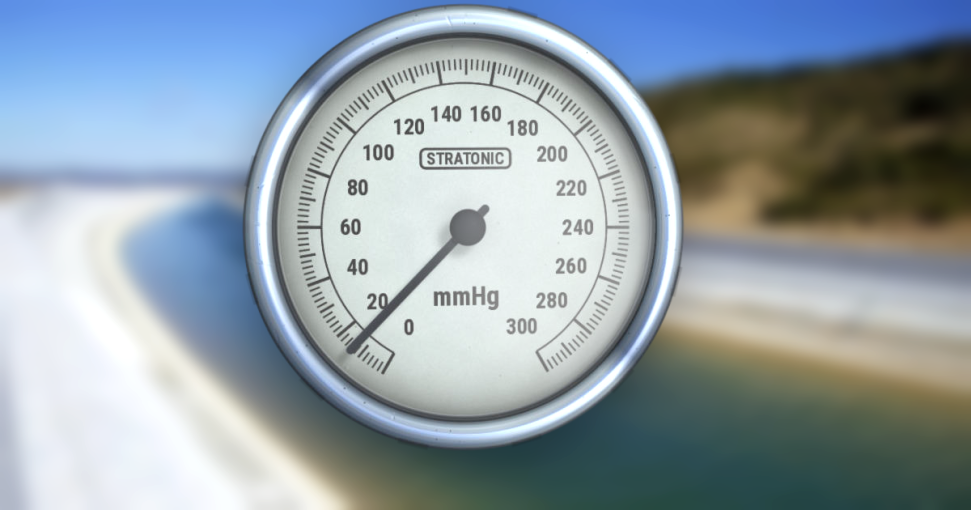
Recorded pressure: mmHg 14
